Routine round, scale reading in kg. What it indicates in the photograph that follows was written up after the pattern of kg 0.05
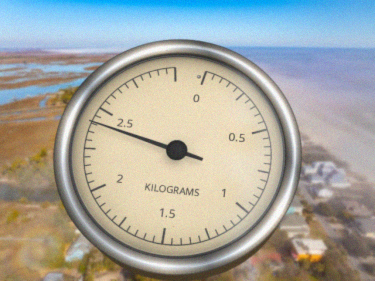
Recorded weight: kg 2.4
